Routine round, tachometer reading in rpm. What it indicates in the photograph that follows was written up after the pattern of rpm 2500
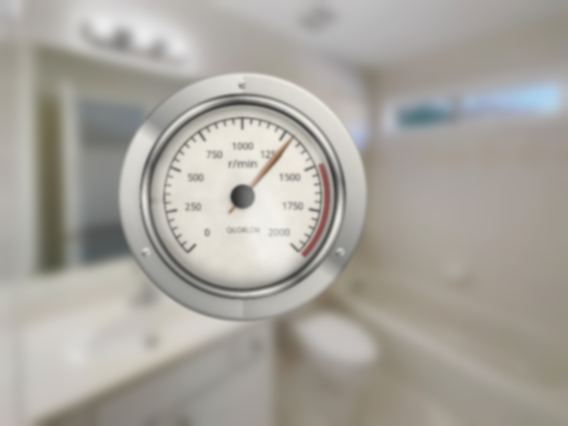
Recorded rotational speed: rpm 1300
